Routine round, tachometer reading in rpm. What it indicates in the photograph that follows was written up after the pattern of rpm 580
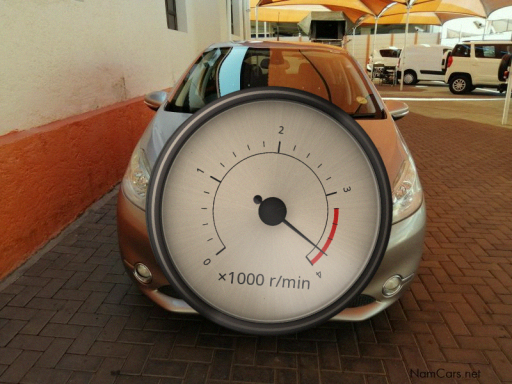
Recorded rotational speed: rpm 3800
